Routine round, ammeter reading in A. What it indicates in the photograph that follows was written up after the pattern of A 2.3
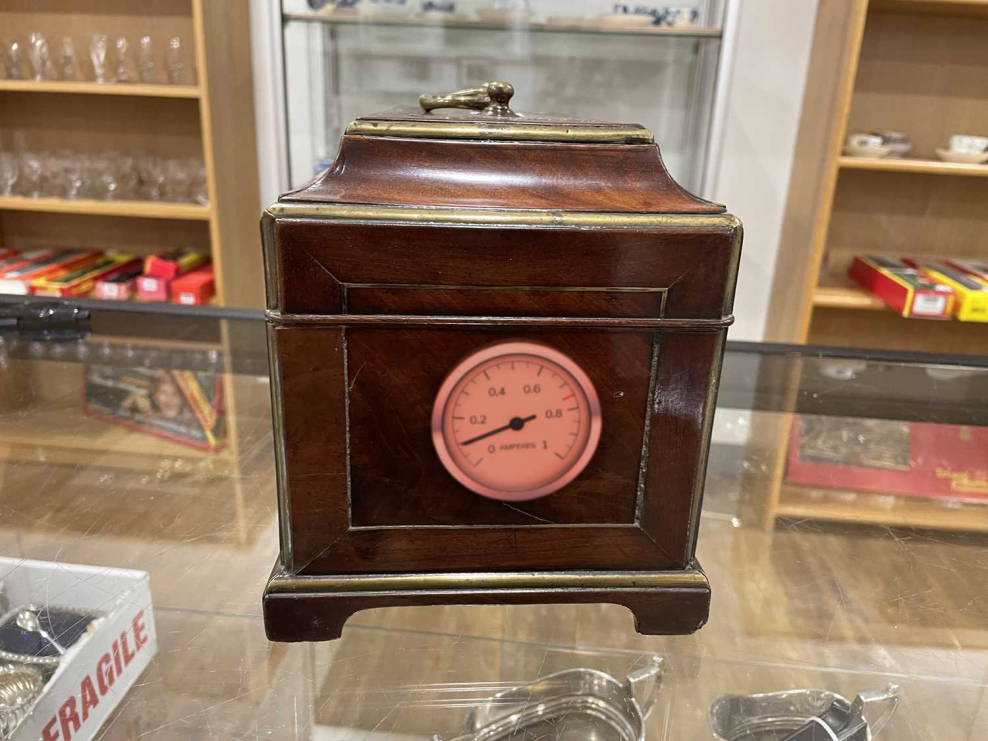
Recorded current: A 0.1
